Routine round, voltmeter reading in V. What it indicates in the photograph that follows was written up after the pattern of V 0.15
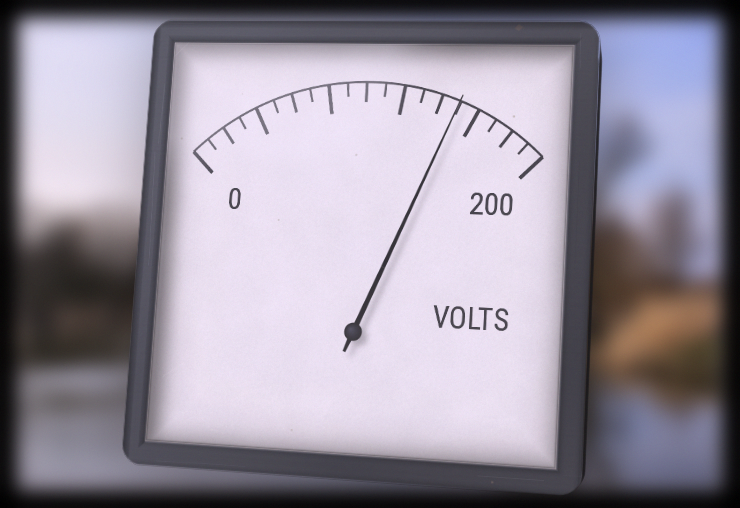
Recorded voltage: V 150
